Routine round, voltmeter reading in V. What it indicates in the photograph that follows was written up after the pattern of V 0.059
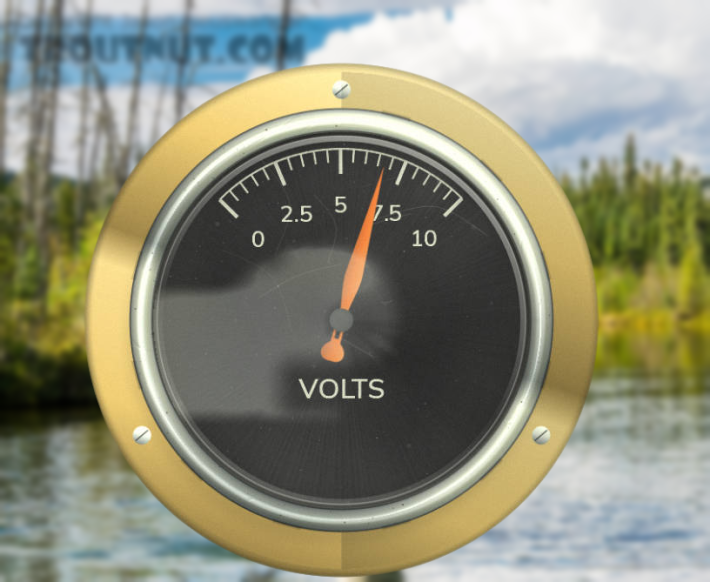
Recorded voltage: V 6.75
